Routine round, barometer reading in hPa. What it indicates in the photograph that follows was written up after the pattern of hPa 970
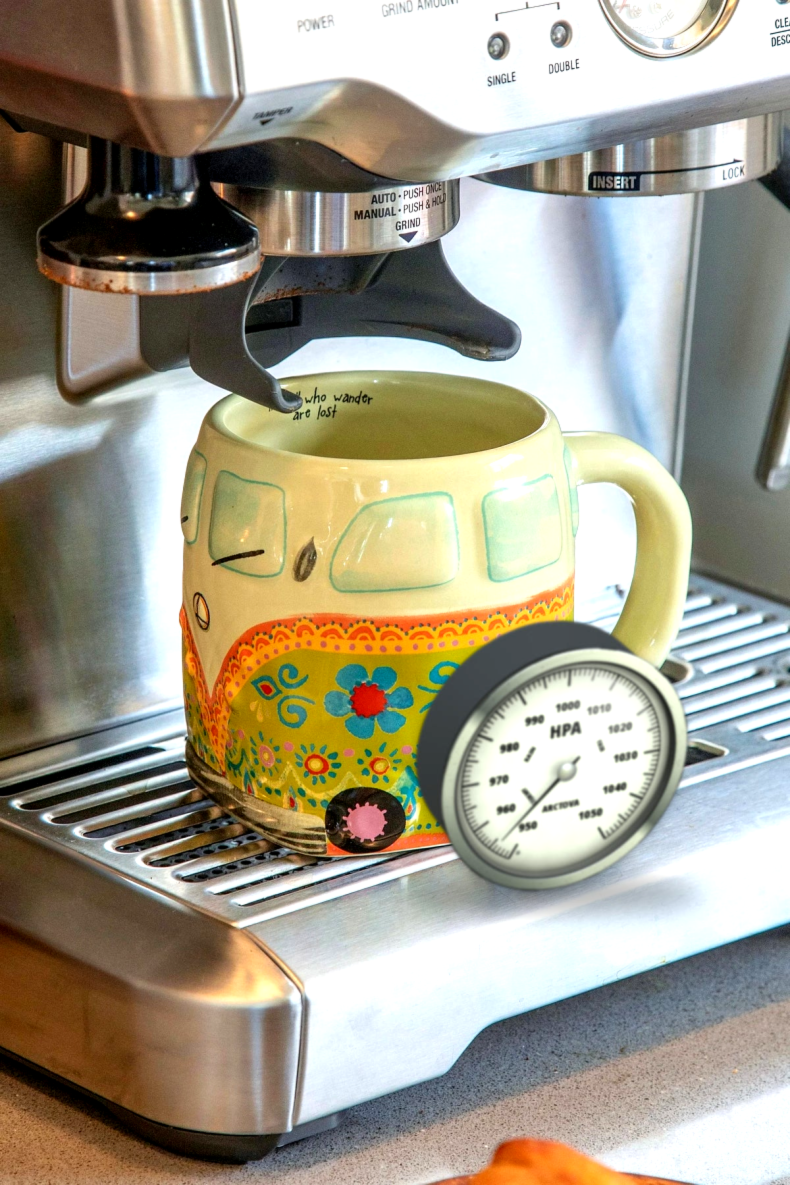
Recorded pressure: hPa 955
